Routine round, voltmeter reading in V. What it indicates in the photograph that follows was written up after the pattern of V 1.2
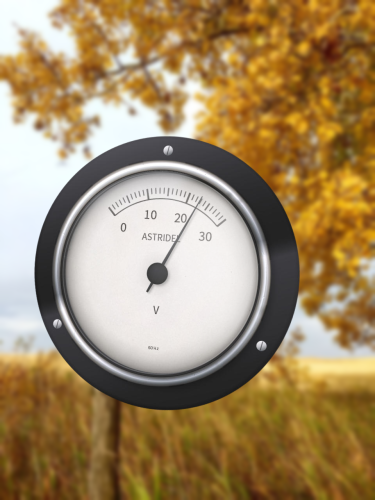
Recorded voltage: V 23
